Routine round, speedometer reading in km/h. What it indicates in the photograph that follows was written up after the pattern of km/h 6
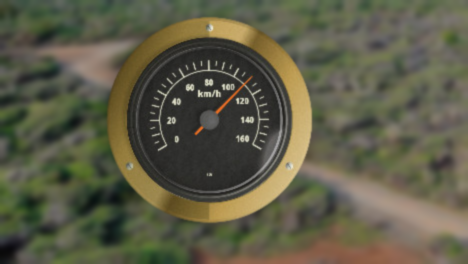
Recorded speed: km/h 110
